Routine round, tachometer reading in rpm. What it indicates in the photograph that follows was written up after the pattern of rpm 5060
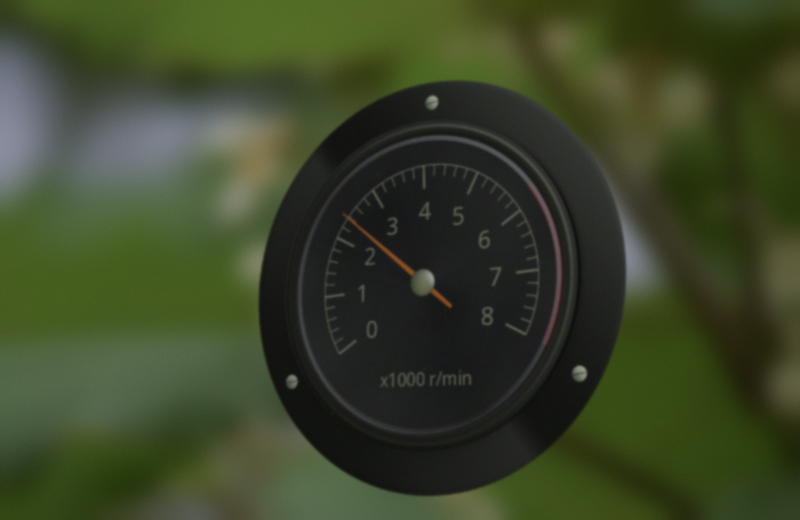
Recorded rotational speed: rpm 2400
